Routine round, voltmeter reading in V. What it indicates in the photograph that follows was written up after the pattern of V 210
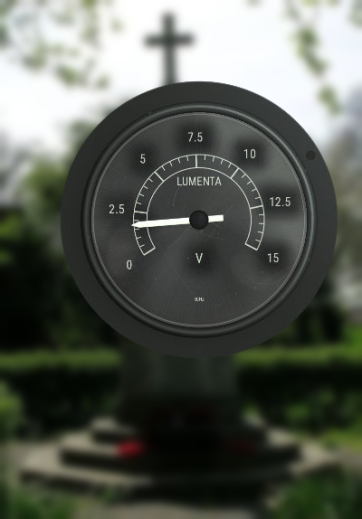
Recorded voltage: V 1.75
